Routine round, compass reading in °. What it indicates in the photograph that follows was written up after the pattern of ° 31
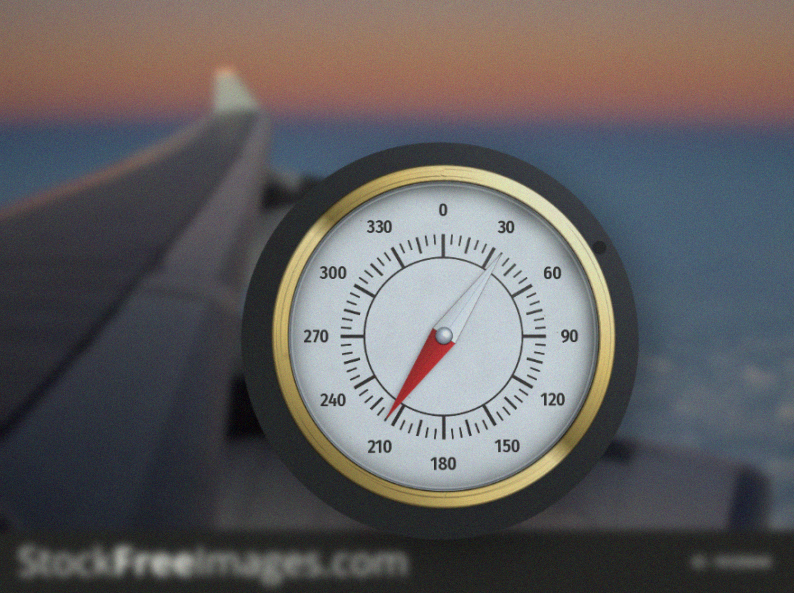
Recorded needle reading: ° 215
